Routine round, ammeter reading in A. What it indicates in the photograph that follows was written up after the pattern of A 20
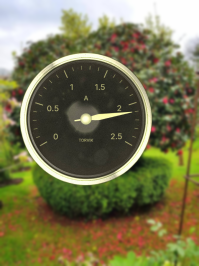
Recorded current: A 2.1
